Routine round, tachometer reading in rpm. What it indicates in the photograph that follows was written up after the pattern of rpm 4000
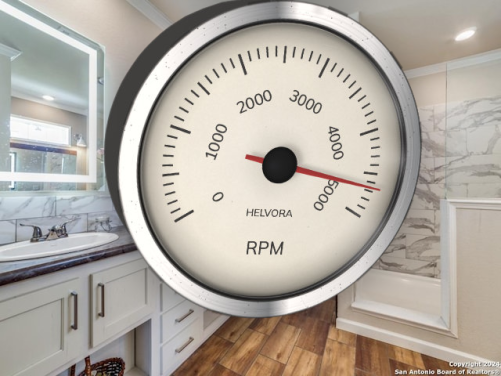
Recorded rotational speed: rpm 4650
